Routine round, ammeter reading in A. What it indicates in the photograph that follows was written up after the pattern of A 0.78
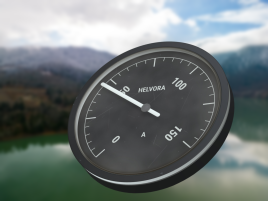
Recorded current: A 45
